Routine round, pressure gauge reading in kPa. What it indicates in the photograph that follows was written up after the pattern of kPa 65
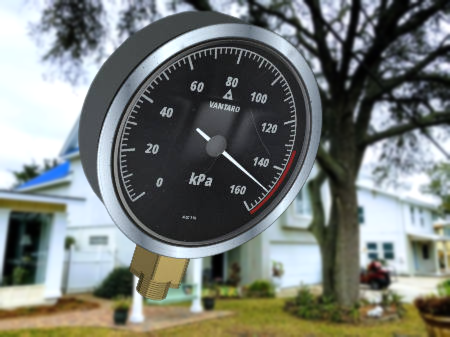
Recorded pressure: kPa 150
